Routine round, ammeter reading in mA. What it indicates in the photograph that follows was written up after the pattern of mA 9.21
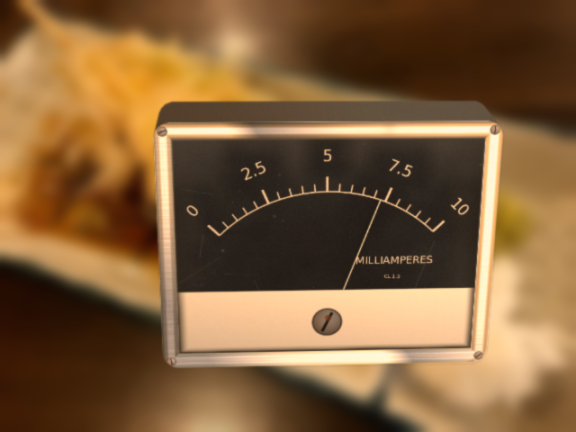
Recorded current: mA 7.25
